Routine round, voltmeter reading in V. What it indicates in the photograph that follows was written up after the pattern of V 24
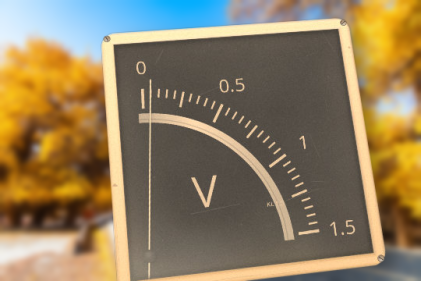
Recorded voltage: V 0.05
